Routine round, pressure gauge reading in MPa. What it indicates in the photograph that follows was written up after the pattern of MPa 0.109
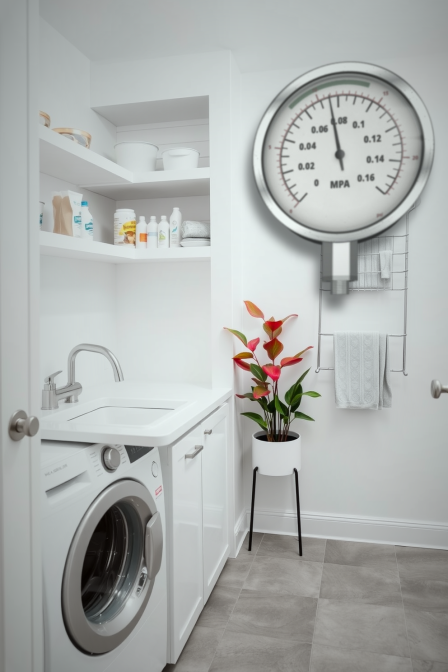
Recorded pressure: MPa 0.075
